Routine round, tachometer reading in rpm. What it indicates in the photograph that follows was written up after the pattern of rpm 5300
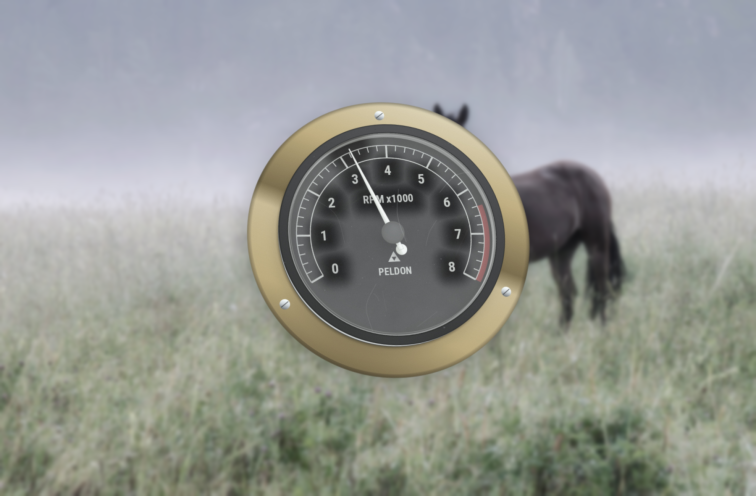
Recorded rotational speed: rpm 3200
